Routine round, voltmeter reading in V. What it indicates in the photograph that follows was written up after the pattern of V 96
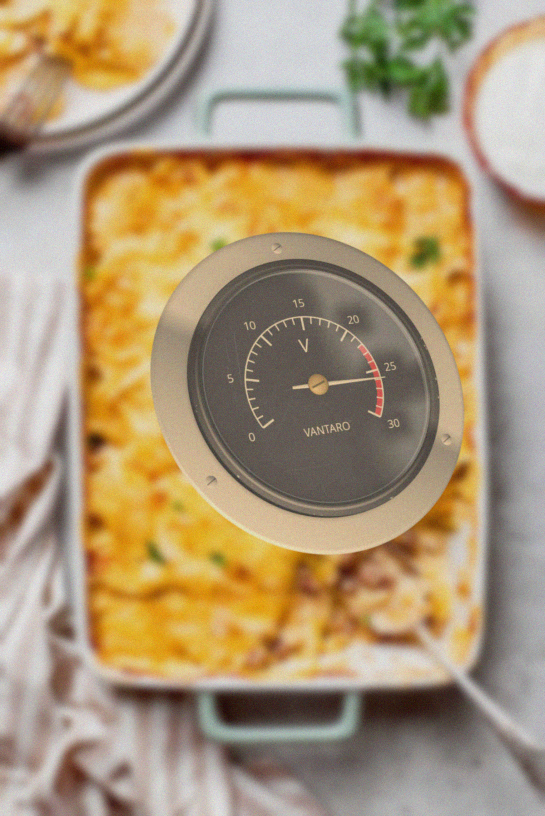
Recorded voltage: V 26
